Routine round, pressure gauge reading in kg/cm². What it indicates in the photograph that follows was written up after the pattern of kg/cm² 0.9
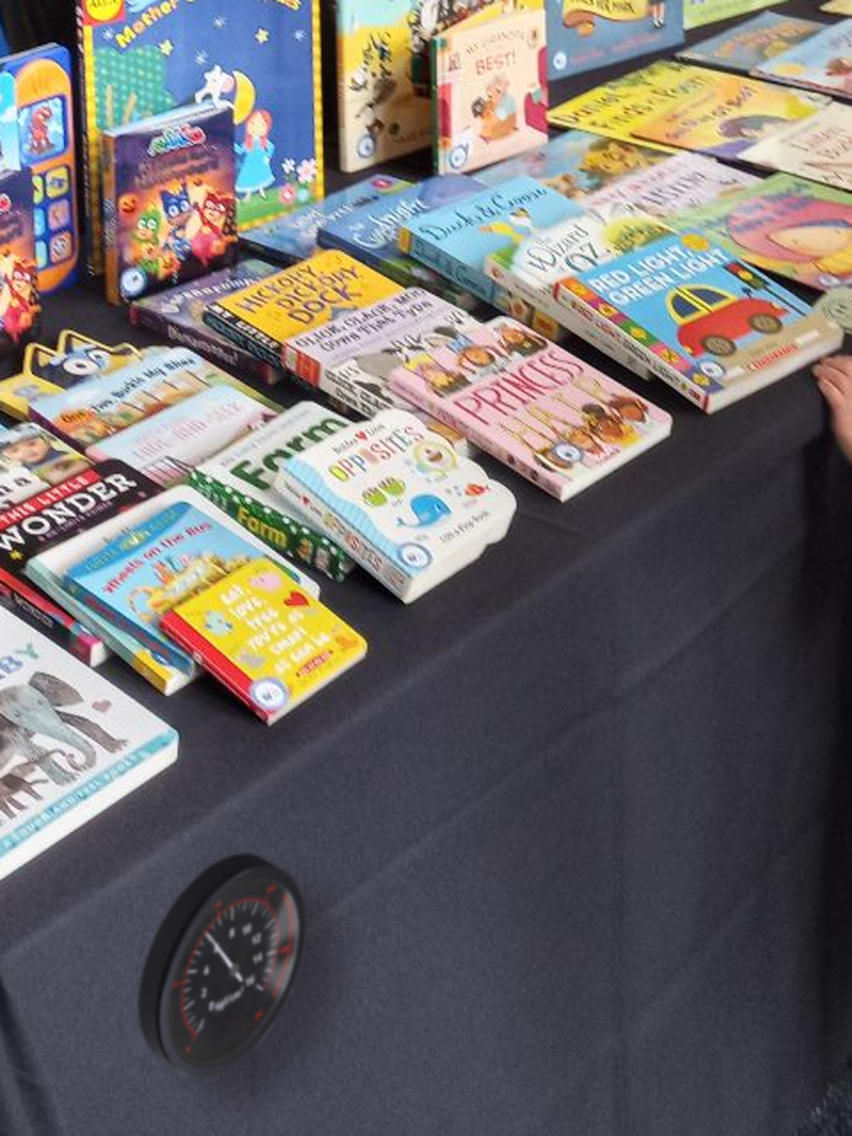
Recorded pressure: kg/cm² 6
